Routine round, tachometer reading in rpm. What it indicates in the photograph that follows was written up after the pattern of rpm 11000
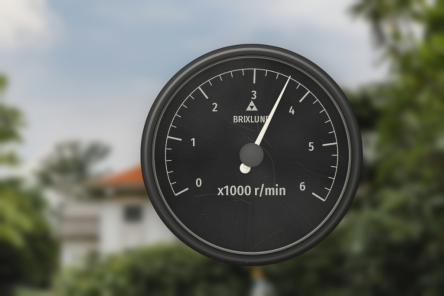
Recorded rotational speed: rpm 3600
